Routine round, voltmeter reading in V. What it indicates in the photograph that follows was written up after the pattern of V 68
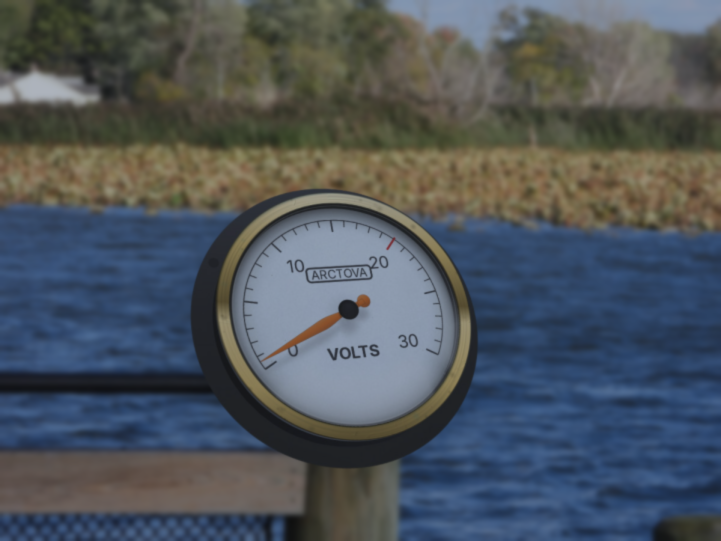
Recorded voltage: V 0.5
